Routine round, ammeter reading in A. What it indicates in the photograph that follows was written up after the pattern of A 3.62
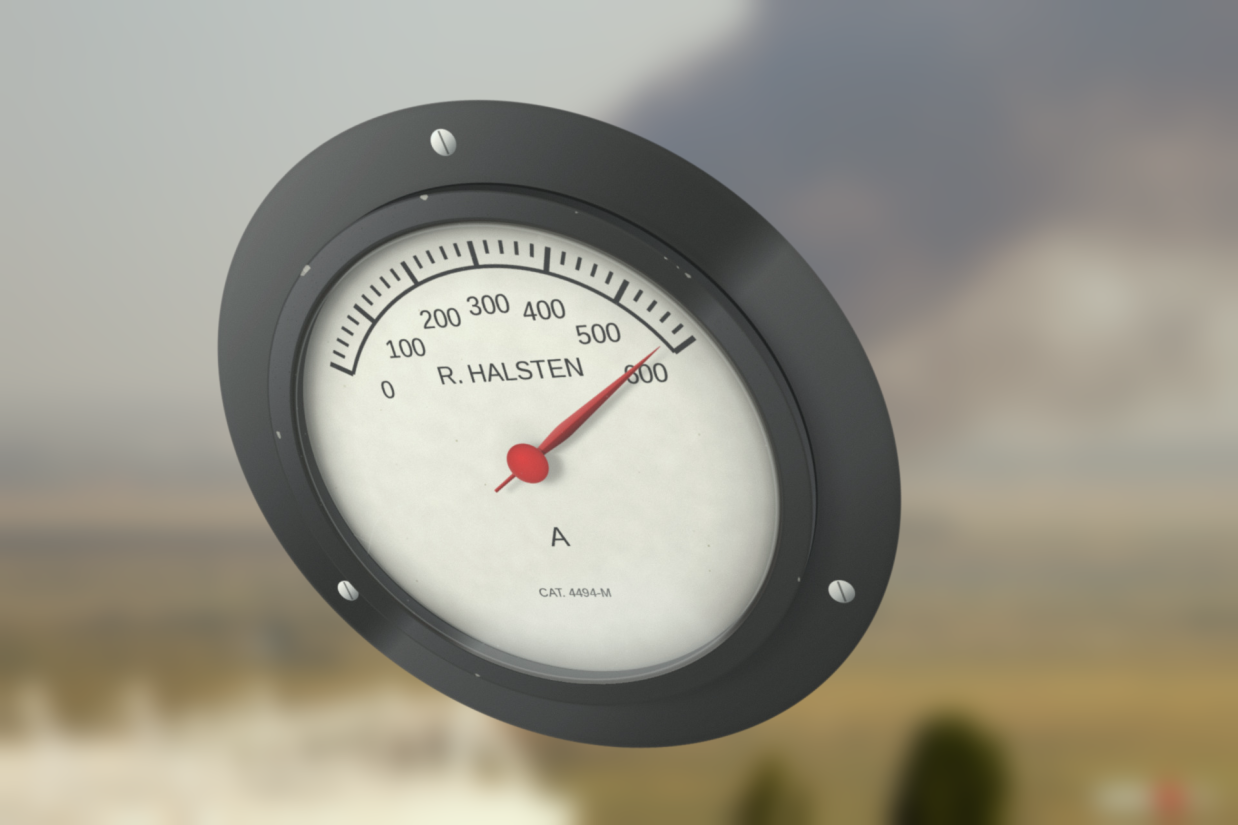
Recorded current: A 580
